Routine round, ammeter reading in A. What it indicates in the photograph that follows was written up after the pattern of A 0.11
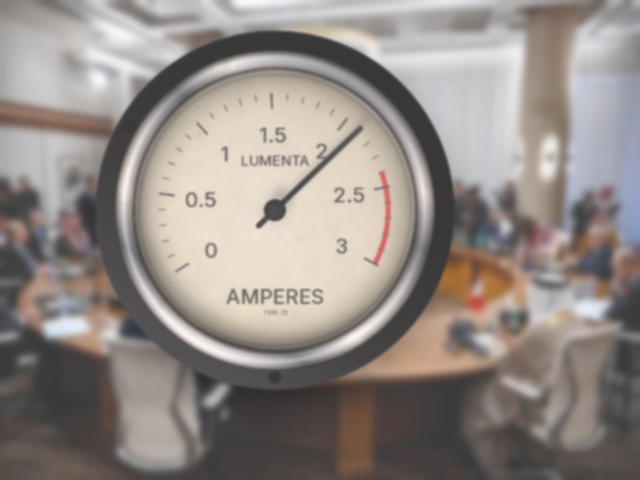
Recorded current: A 2.1
